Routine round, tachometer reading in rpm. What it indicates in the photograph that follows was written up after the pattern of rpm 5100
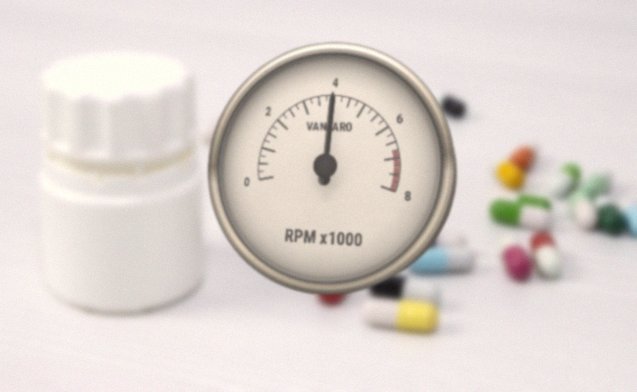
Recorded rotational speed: rpm 4000
